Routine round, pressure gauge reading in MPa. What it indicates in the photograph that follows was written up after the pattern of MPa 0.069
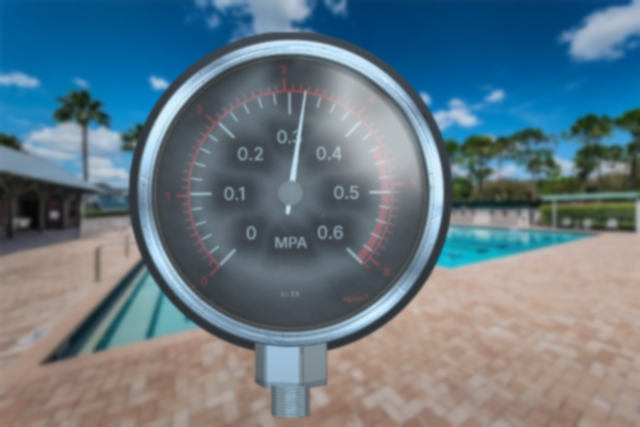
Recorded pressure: MPa 0.32
